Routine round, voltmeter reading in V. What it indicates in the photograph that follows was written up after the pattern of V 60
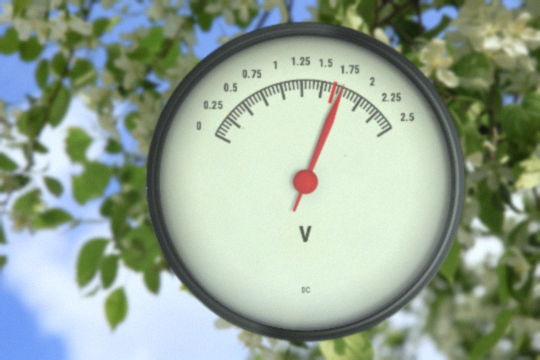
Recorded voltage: V 1.75
